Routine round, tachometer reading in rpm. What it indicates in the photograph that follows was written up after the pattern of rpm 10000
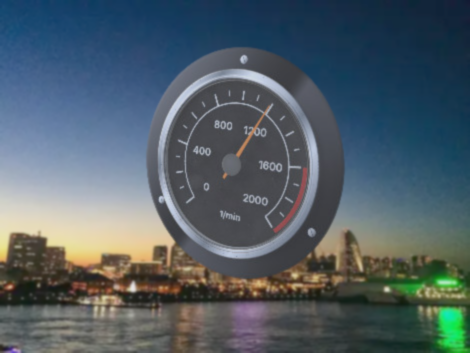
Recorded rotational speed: rpm 1200
